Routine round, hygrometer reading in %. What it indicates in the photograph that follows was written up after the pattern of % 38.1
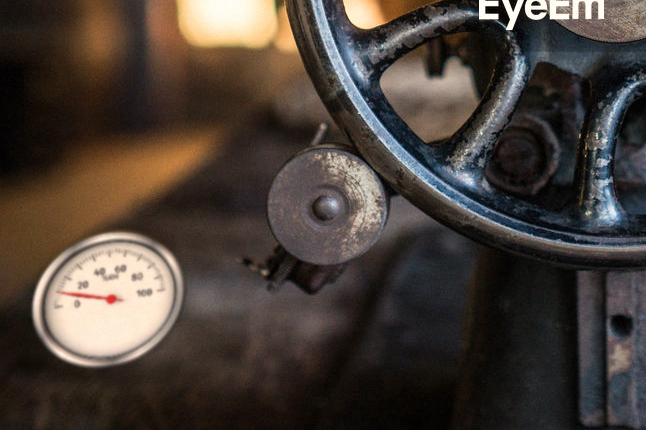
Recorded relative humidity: % 10
